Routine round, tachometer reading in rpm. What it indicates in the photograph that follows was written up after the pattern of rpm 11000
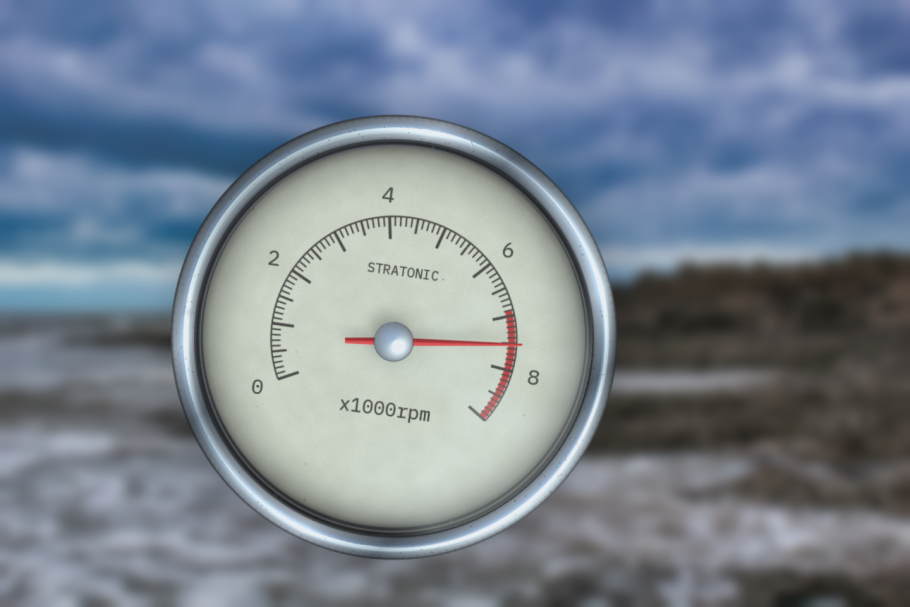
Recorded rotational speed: rpm 7500
